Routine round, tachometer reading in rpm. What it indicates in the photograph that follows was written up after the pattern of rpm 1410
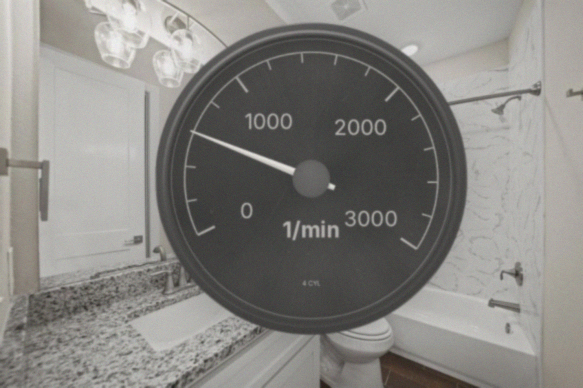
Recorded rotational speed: rpm 600
